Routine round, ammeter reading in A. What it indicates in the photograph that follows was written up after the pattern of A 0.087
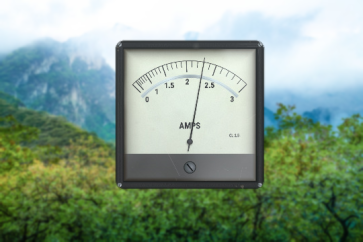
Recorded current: A 2.3
